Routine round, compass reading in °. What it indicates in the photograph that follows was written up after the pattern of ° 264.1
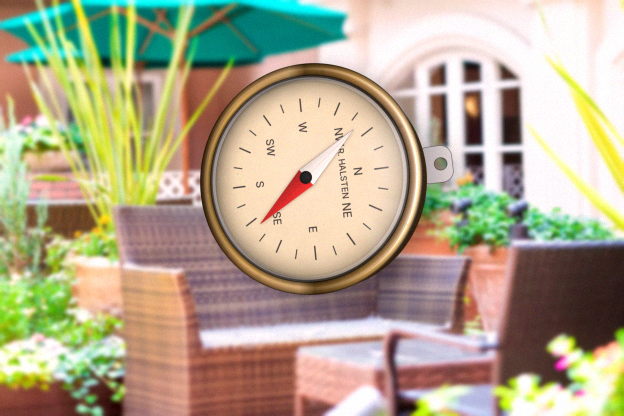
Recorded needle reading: ° 142.5
